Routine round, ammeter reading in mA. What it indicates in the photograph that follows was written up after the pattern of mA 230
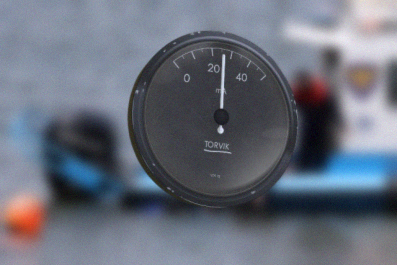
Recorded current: mA 25
